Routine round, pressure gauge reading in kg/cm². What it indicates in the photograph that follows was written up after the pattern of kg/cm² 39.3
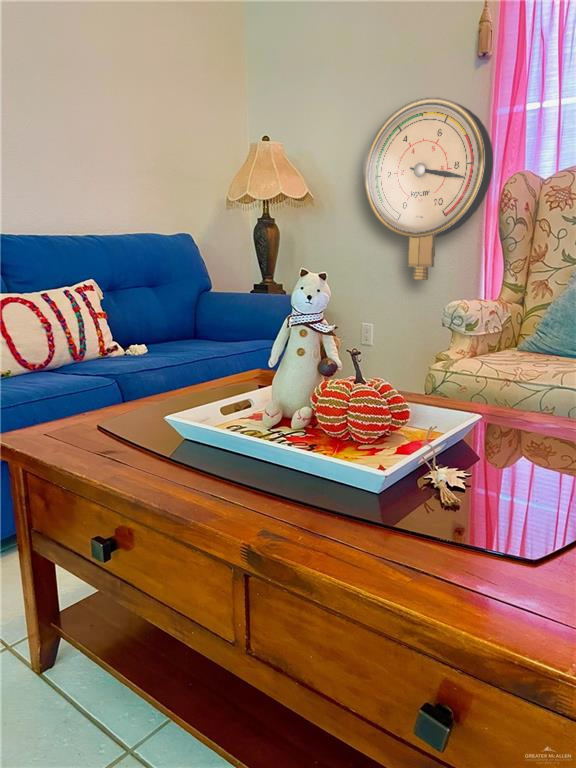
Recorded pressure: kg/cm² 8.5
